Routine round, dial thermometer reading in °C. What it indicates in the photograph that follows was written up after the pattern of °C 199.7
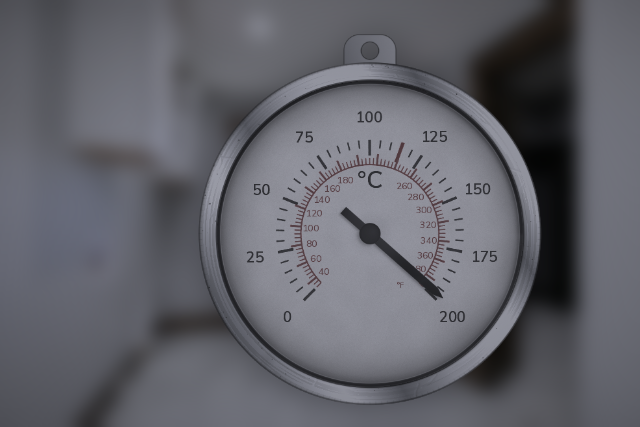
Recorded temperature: °C 197.5
